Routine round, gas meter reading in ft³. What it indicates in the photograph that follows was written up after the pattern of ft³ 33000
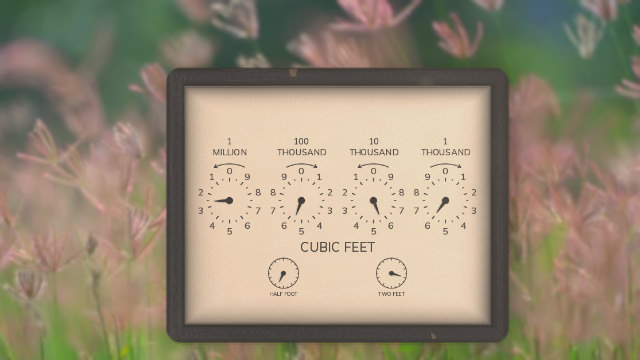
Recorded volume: ft³ 255600
